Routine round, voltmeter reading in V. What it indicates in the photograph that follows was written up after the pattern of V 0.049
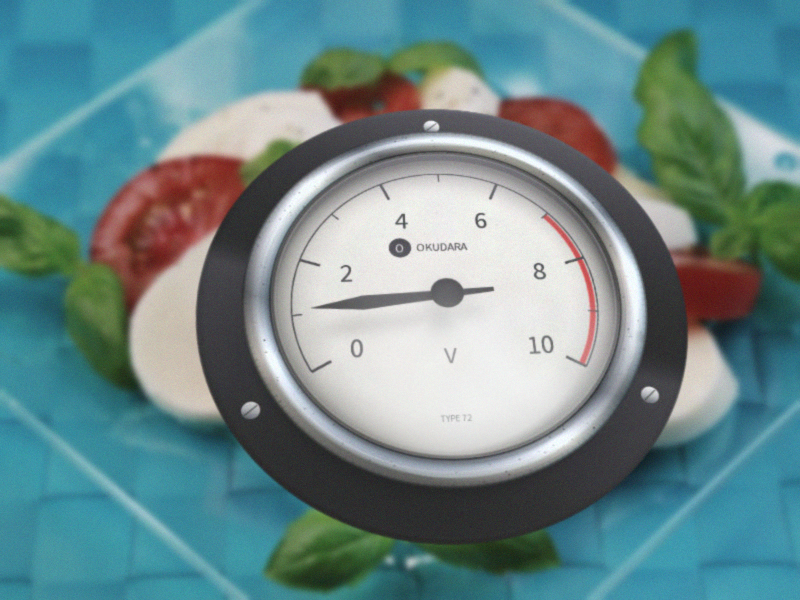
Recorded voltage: V 1
